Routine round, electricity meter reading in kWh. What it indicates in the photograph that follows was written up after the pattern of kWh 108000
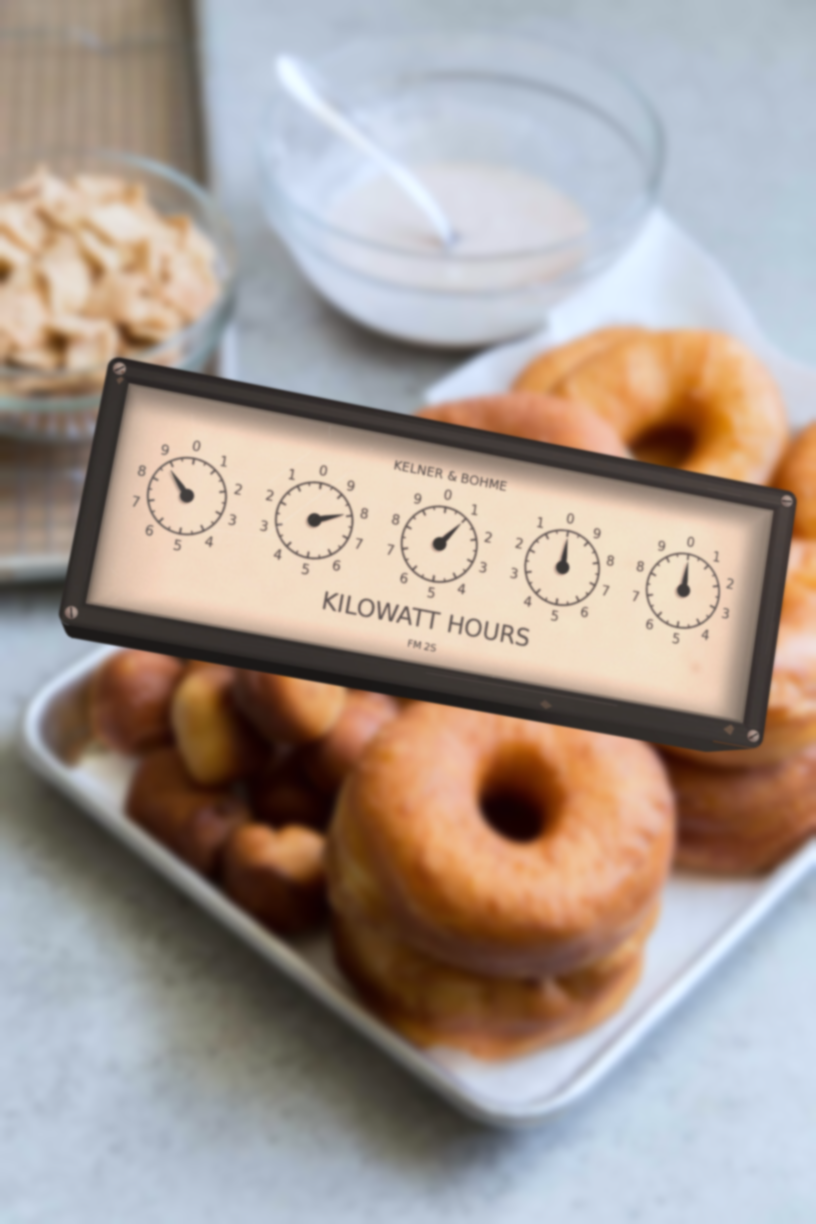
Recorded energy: kWh 88100
